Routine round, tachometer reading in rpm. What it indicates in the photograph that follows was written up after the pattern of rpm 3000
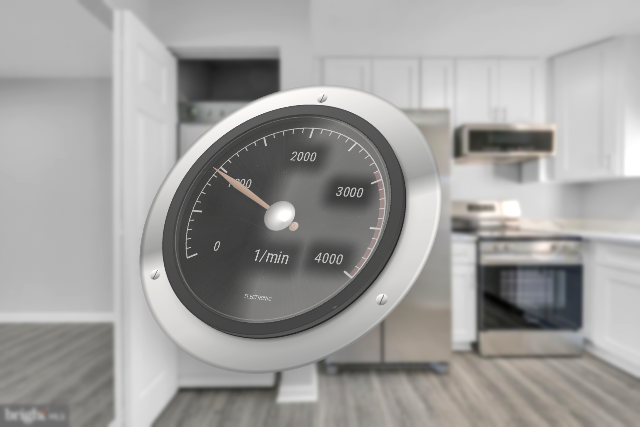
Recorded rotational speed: rpm 950
